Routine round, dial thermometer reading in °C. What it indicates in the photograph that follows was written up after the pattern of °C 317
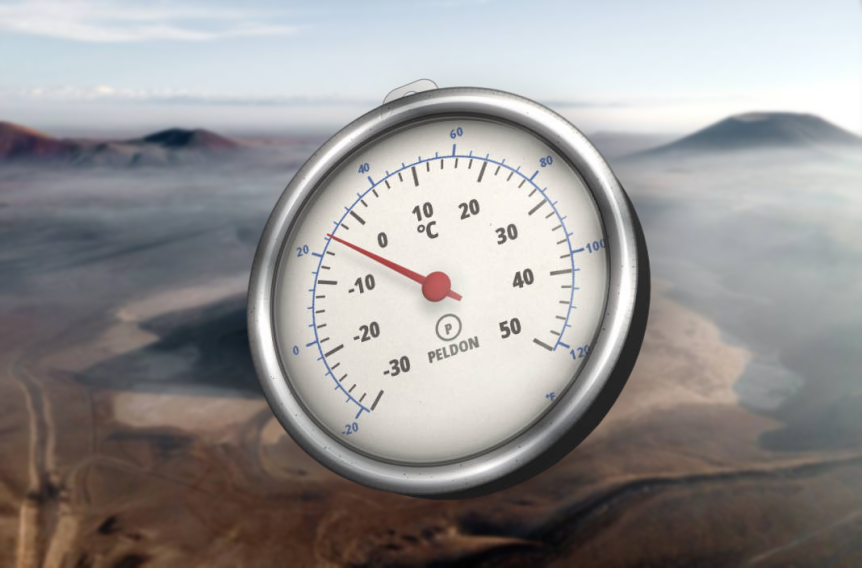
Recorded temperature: °C -4
